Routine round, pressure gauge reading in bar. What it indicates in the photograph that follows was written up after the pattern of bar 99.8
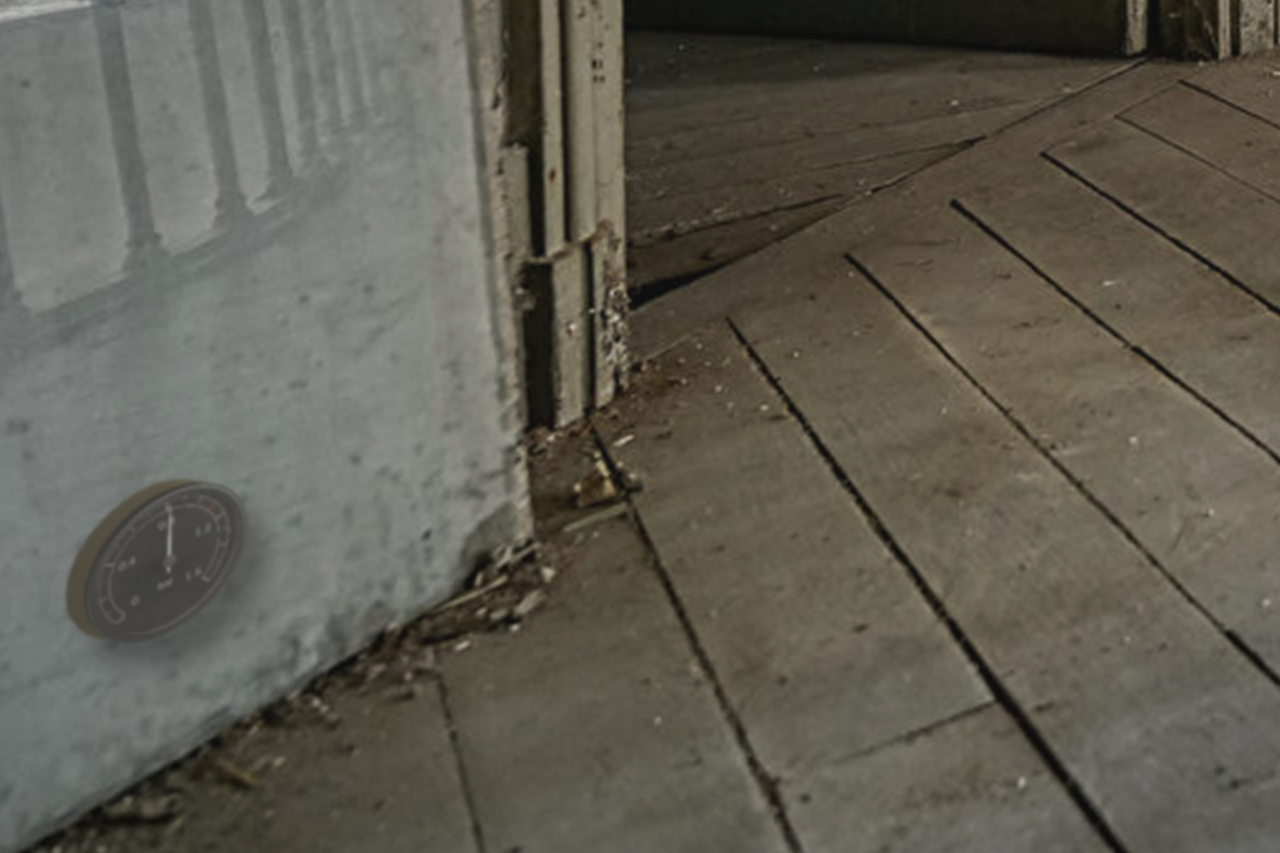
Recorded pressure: bar 0.8
